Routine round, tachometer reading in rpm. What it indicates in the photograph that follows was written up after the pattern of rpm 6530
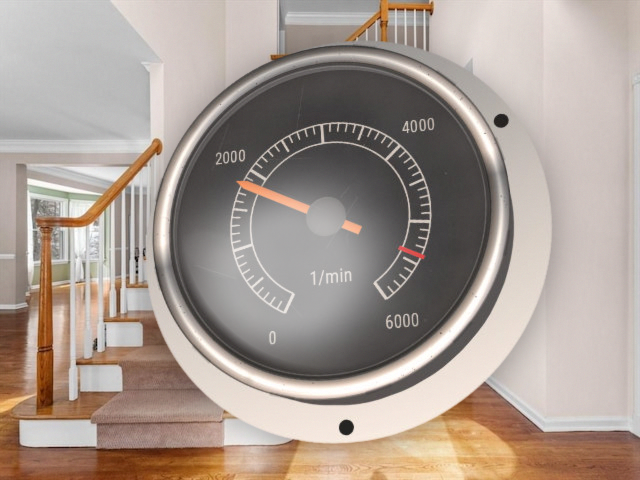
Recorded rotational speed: rpm 1800
